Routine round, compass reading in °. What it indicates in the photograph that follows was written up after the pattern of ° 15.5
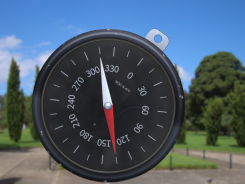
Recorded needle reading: ° 135
